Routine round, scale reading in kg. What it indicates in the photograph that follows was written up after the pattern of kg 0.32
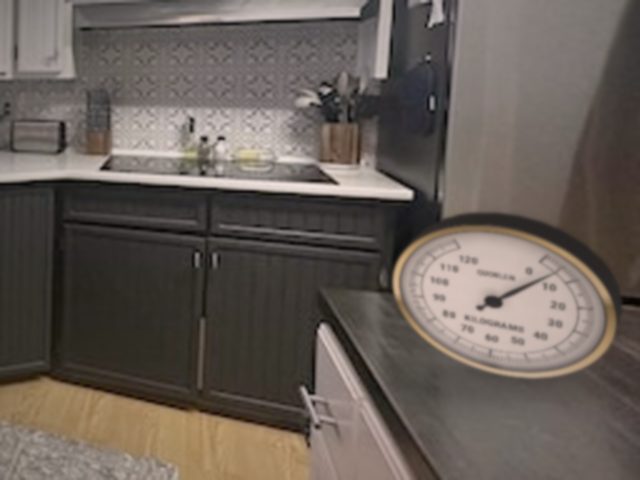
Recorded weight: kg 5
